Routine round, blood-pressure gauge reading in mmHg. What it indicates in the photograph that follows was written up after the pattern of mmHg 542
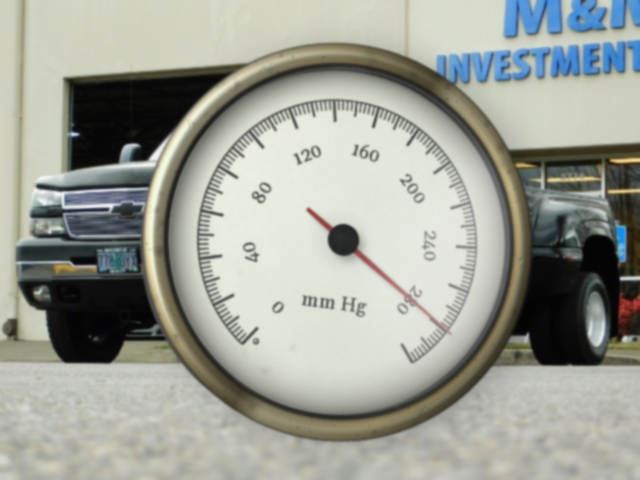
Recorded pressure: mmHg 280
